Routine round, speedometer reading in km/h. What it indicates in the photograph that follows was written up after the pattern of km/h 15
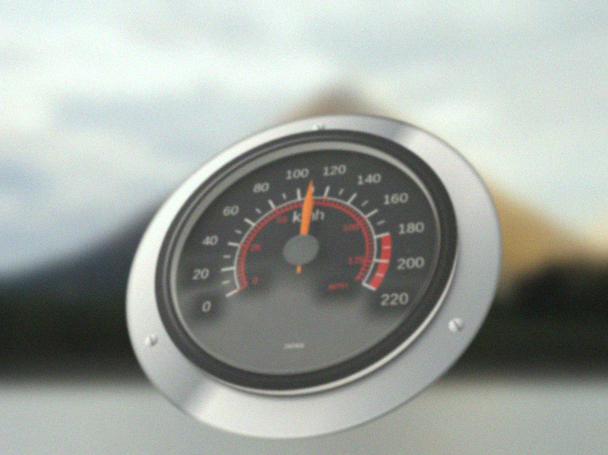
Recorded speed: km/h 110
